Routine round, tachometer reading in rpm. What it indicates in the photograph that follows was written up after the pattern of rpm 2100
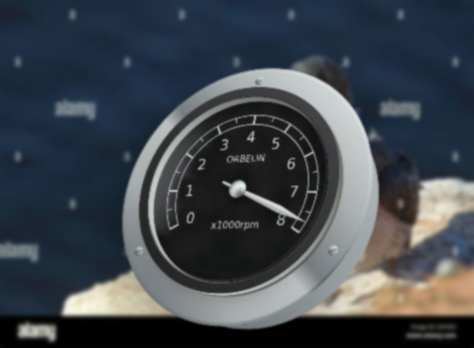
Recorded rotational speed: rpm 7750
